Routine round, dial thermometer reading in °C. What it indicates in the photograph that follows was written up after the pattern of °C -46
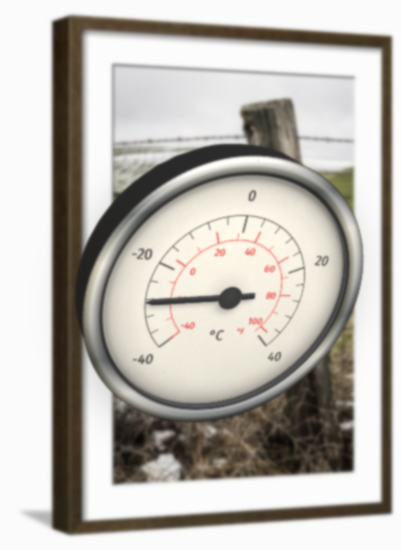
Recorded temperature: °C -28
